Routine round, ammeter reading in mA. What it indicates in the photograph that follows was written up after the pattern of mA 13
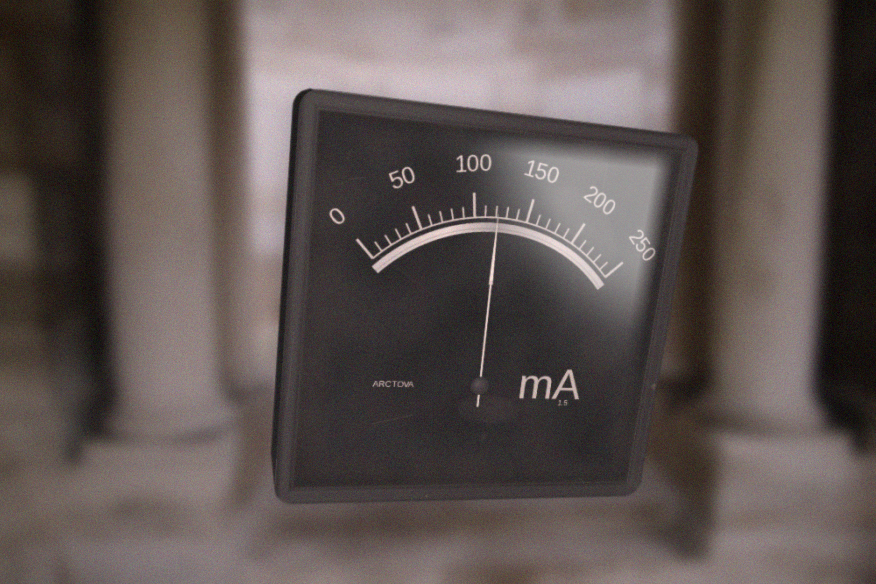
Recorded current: mA 120
